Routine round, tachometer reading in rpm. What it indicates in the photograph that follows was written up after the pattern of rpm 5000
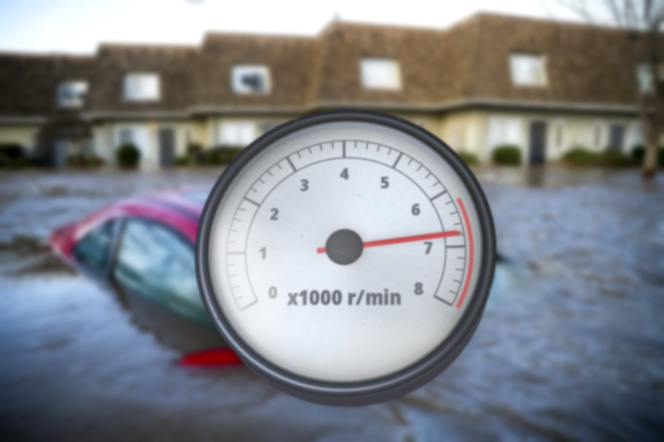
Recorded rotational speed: rpm 6800
